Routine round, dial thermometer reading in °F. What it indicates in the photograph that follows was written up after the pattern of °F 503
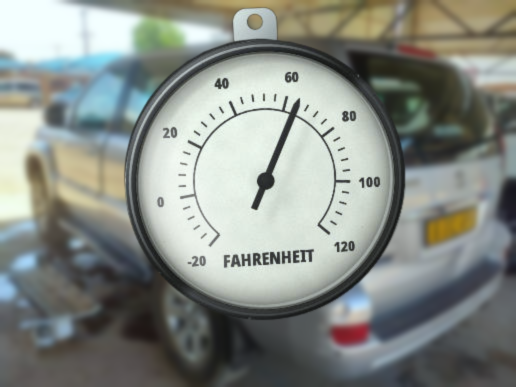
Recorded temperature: °F 64
